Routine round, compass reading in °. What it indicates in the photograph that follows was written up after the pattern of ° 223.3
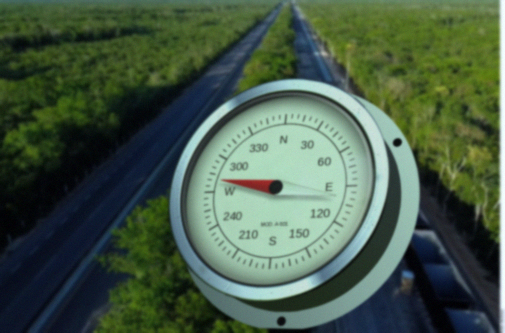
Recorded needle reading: ° 280
